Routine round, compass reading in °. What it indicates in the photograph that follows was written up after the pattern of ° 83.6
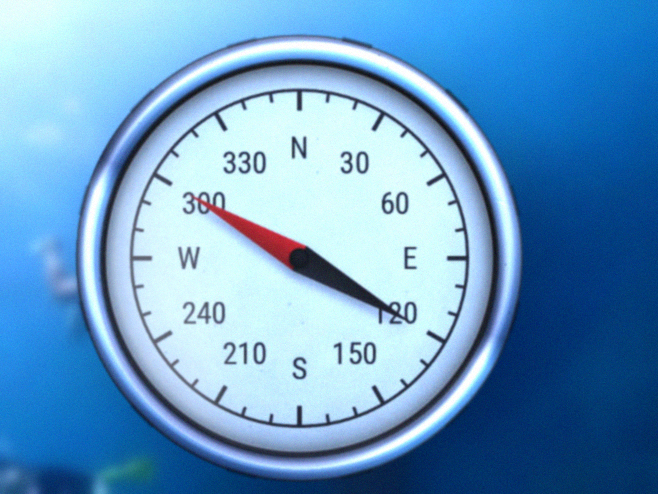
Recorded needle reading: ° 300
